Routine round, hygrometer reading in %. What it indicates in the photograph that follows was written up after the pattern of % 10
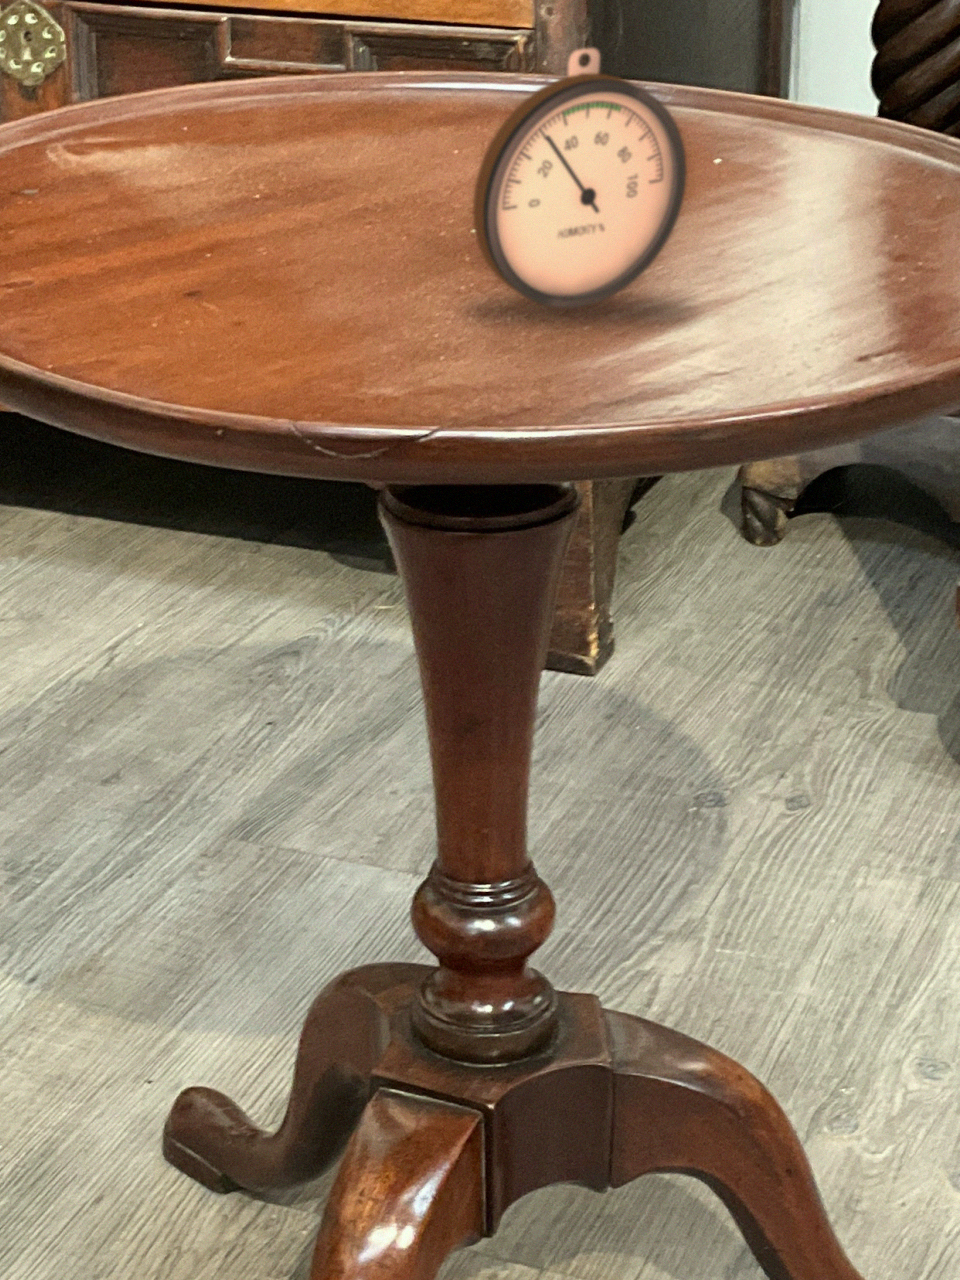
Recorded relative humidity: % 30
